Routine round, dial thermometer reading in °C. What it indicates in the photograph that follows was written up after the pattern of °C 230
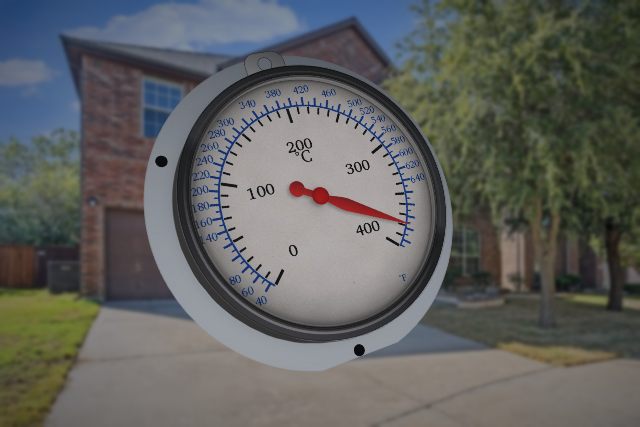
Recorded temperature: °C 380
